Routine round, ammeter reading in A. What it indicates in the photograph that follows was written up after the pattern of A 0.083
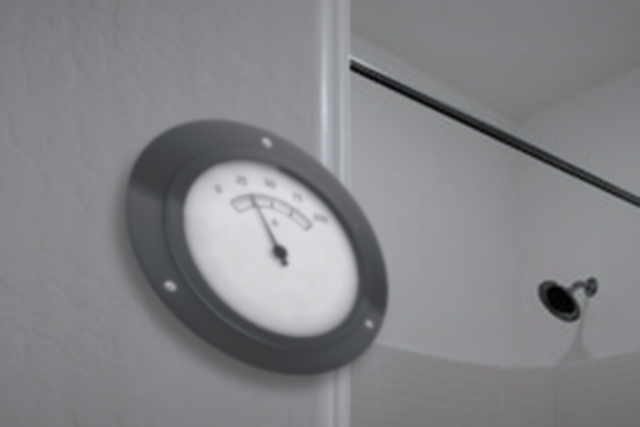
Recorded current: A 25
